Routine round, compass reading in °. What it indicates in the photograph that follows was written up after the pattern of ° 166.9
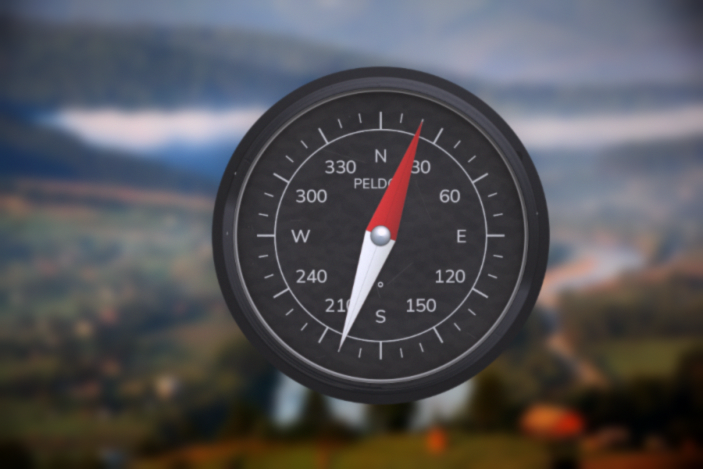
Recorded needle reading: ° 20
